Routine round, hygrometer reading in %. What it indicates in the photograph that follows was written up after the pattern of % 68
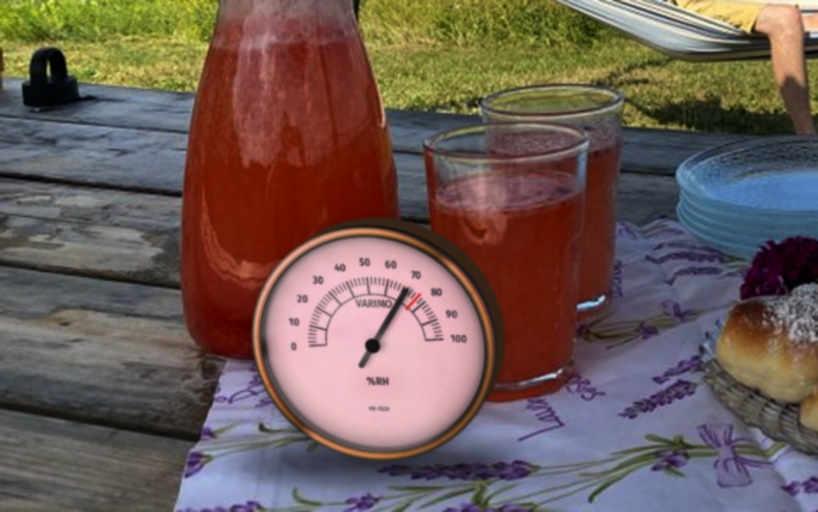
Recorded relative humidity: % 70
